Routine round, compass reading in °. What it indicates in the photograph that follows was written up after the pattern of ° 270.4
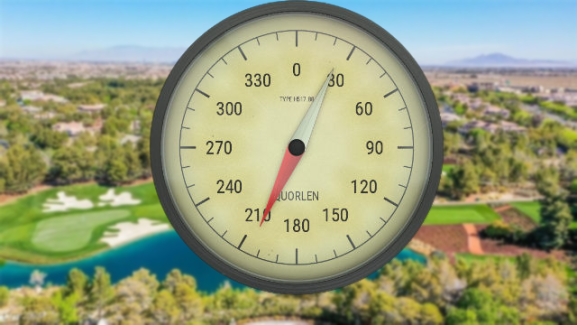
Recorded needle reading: ° 205
